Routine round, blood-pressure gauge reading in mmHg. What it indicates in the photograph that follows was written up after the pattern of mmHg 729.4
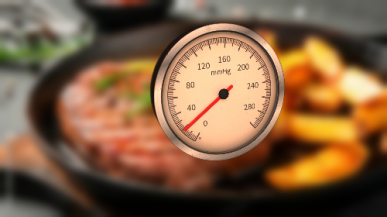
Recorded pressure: mmHg 20
